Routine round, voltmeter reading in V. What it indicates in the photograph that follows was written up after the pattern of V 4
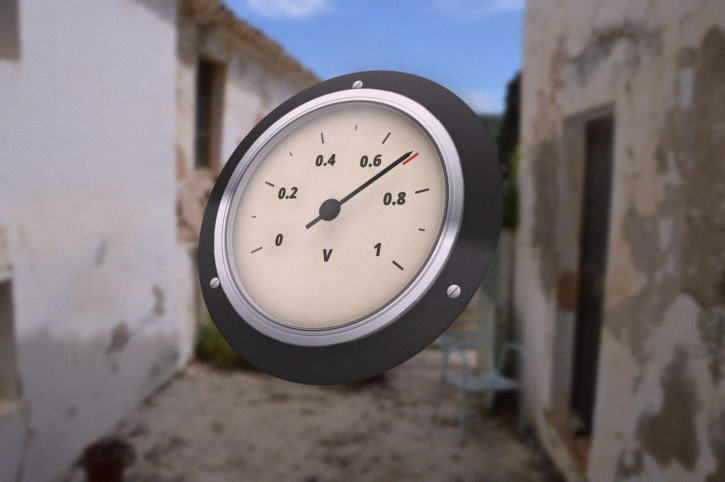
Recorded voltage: V 0.7
